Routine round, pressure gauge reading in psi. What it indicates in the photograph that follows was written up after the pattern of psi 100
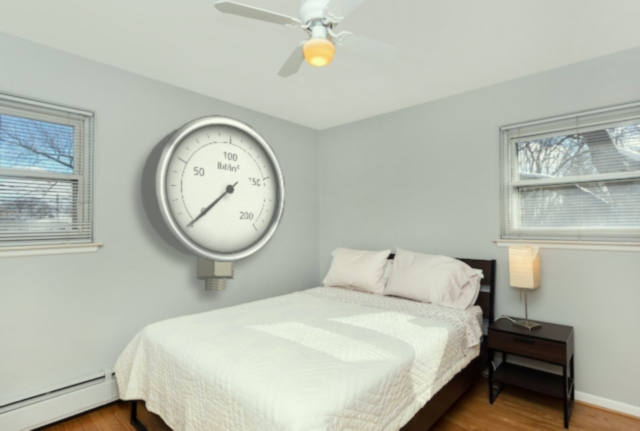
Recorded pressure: psi 0
